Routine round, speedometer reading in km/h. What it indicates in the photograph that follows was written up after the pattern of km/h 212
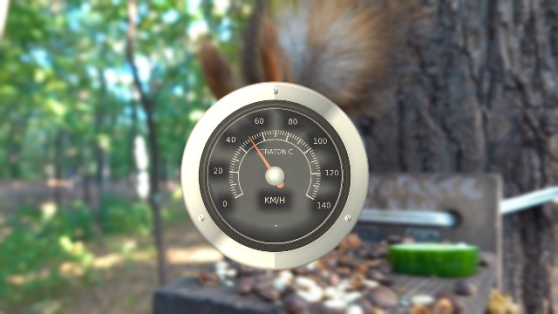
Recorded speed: km/h 50
